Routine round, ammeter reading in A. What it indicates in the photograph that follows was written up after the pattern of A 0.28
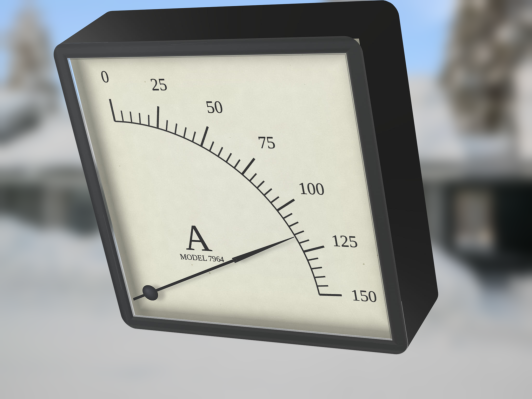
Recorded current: A 115
